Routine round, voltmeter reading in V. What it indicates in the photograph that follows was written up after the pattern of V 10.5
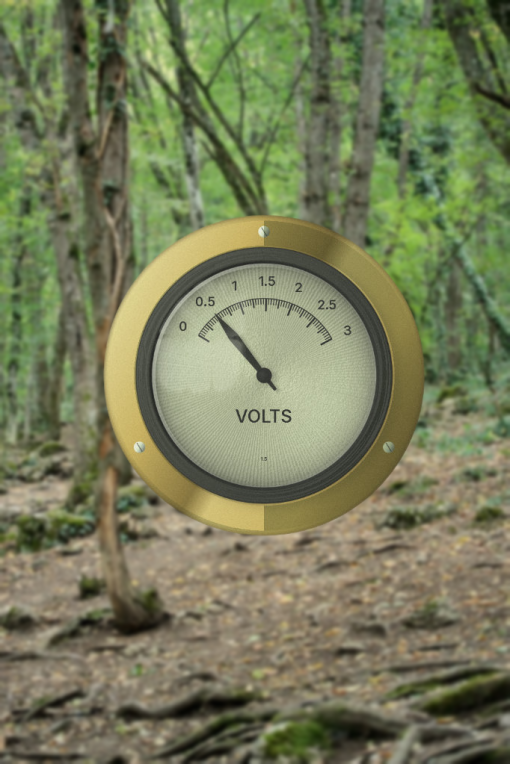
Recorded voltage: V 0.5
